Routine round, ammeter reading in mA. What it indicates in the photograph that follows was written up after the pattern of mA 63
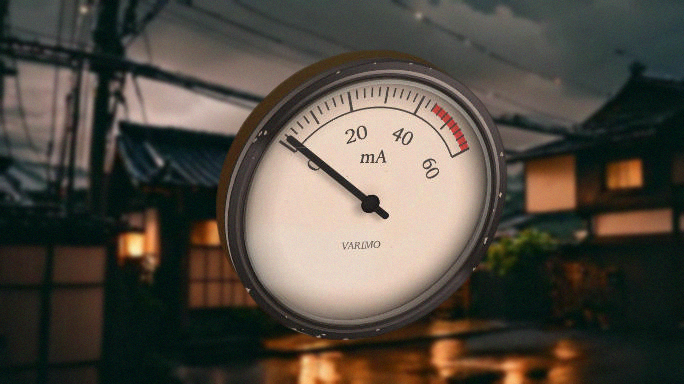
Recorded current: mA 2
